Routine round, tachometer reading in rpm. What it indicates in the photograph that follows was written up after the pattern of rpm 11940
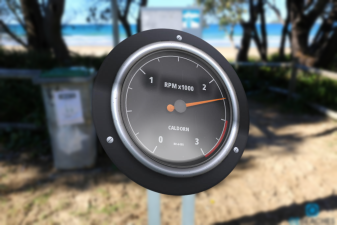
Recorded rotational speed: rpm 2250
